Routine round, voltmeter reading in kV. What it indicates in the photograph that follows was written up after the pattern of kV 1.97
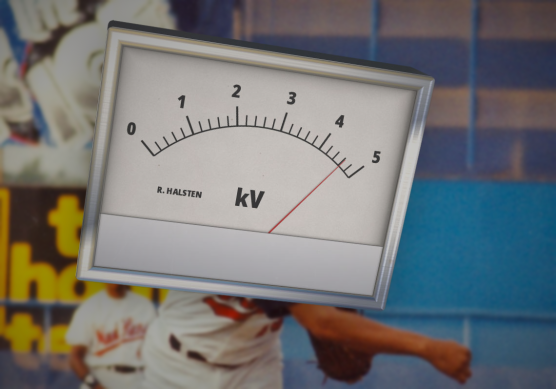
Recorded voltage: kV 4.6
